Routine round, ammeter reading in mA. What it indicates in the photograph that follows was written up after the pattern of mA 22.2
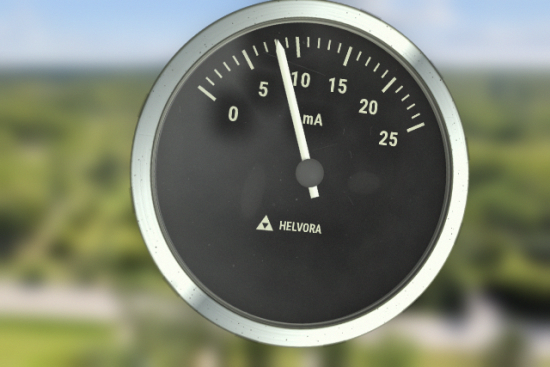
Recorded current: mA 8
